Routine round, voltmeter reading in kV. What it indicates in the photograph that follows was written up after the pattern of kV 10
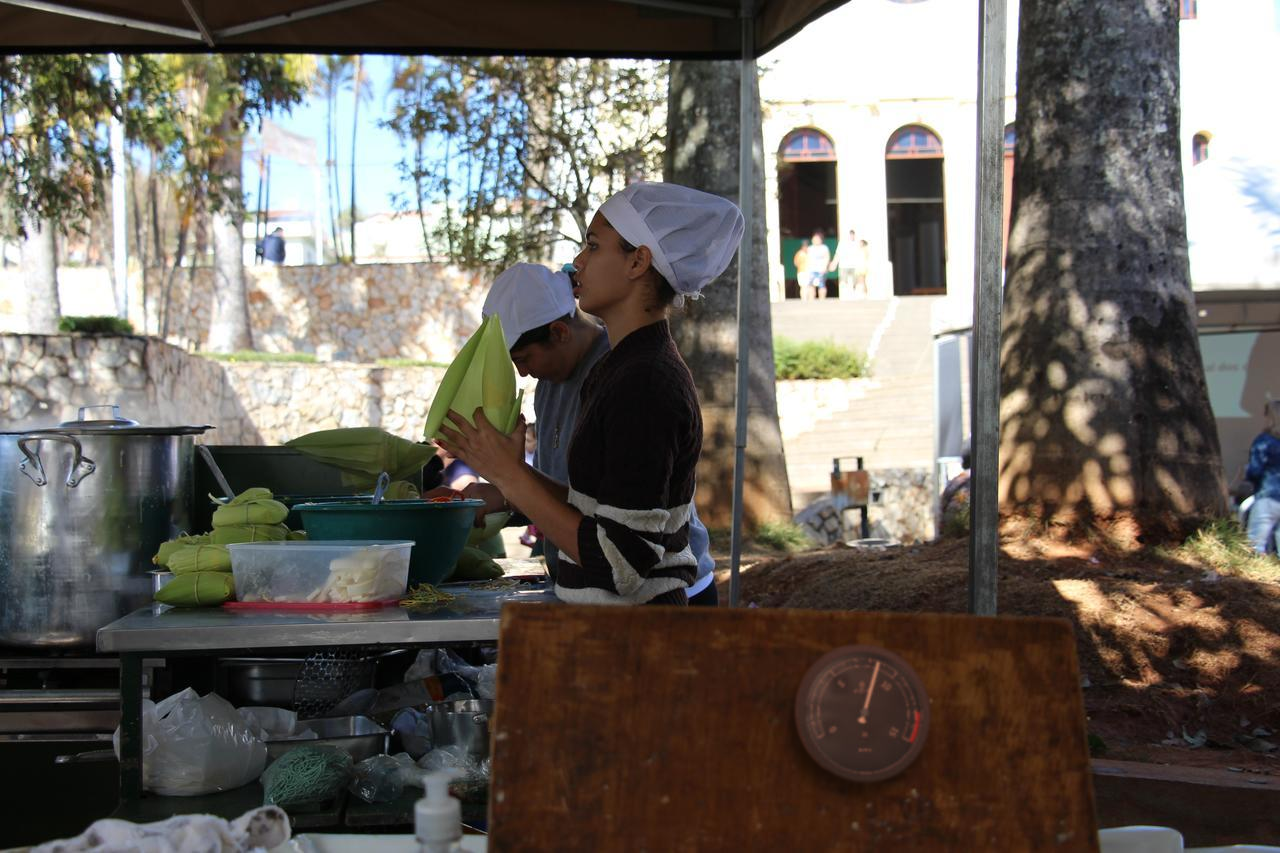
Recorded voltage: kV 8.5
